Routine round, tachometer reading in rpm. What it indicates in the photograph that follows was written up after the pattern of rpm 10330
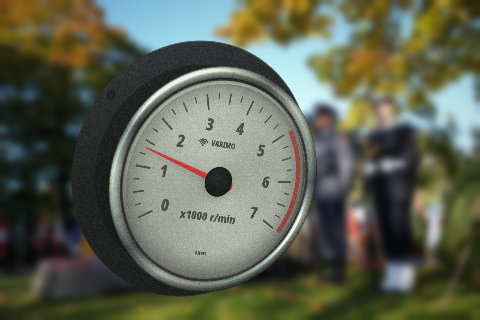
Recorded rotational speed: rpm 1375
